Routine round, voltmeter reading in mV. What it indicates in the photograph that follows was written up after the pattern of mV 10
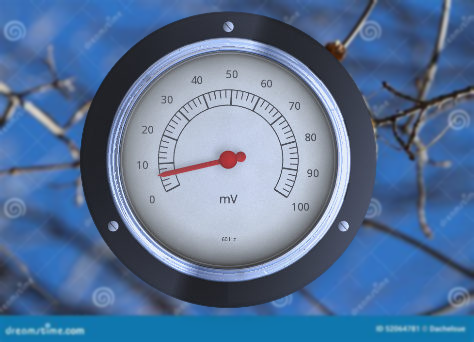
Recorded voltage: mV 6
